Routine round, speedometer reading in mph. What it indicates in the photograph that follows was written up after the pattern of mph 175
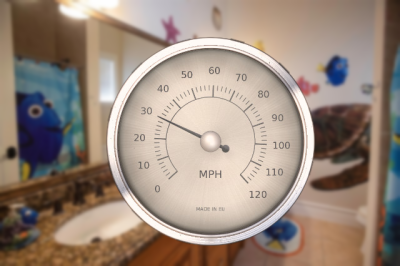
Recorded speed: mph 30
